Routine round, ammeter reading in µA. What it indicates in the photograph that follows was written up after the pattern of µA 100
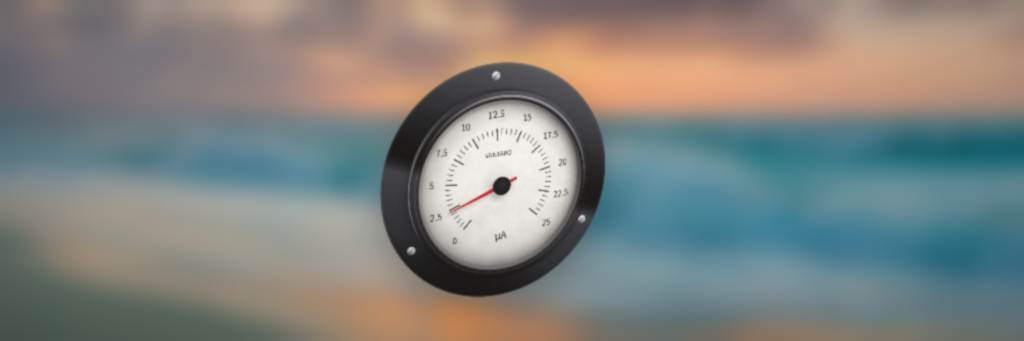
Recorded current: µA 2.5
